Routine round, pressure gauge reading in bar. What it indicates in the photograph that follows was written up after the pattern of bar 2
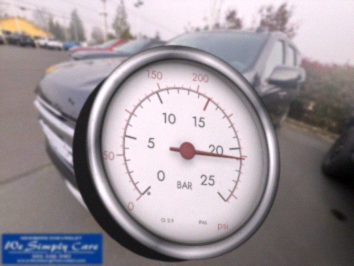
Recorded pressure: bar 21
